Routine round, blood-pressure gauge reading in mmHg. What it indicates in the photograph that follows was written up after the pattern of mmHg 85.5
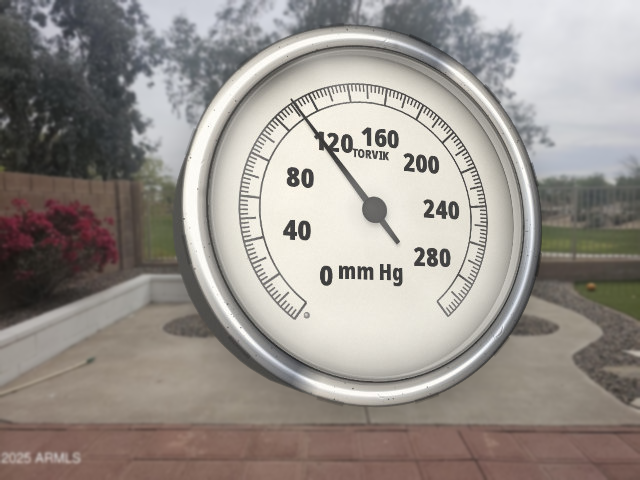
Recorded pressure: mmHg 110
